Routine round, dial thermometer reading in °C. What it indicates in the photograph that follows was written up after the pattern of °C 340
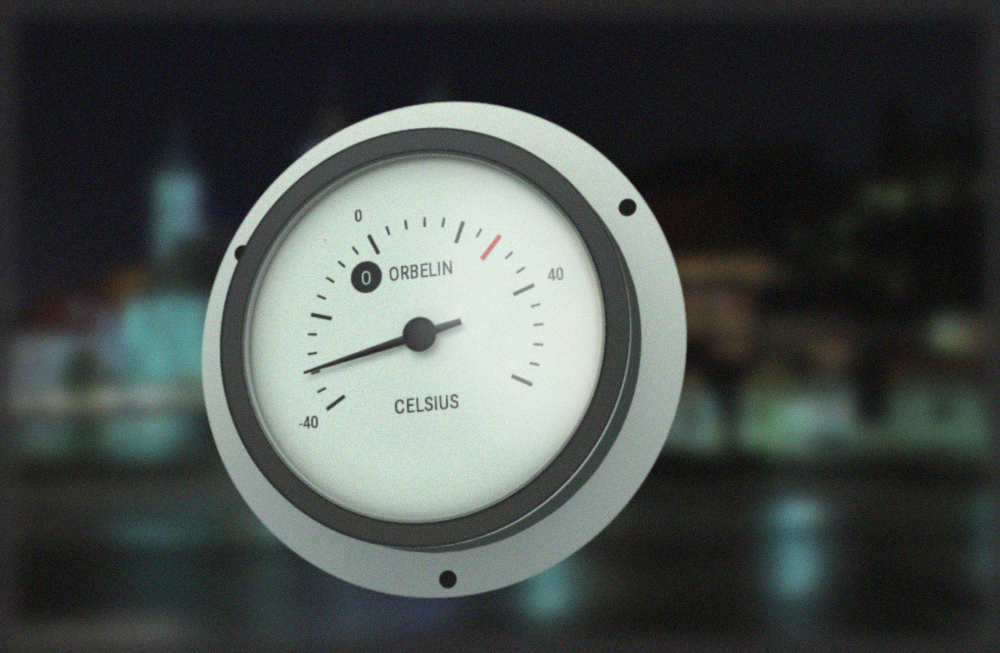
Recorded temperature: °C -32
